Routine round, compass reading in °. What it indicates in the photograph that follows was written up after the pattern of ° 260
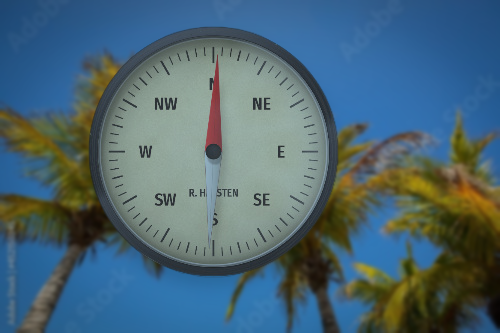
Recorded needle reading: ° 2.5
